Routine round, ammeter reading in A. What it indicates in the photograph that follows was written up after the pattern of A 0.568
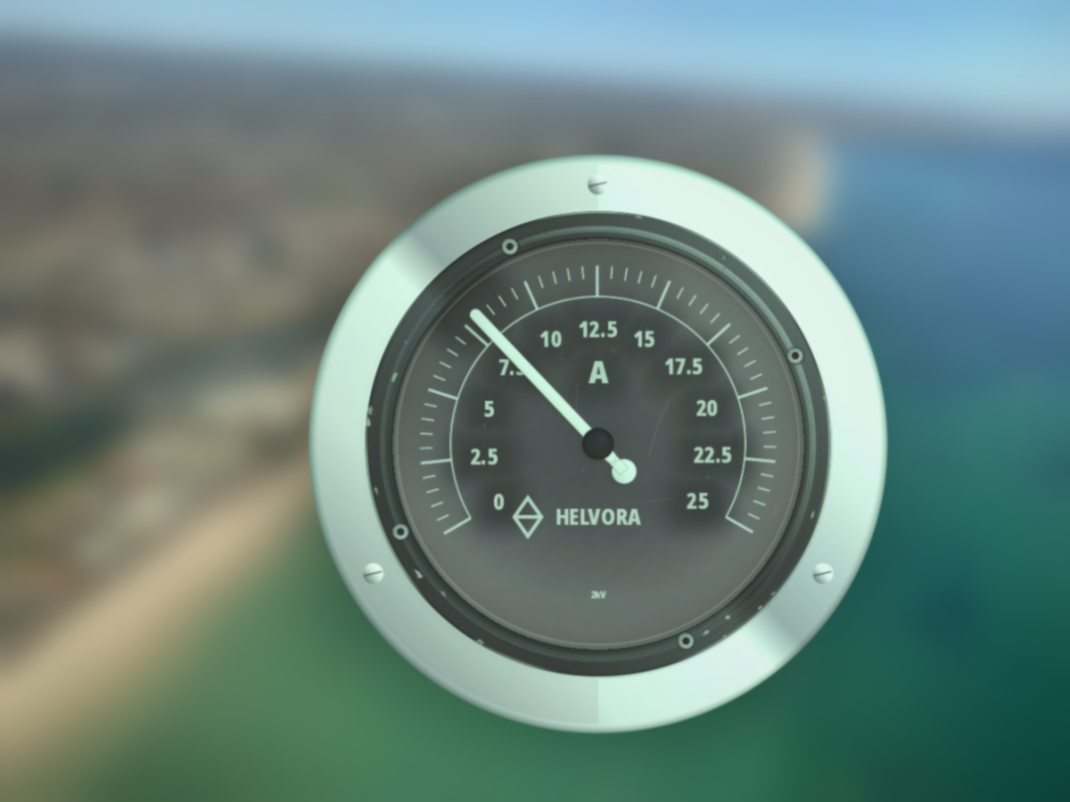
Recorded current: A 8
